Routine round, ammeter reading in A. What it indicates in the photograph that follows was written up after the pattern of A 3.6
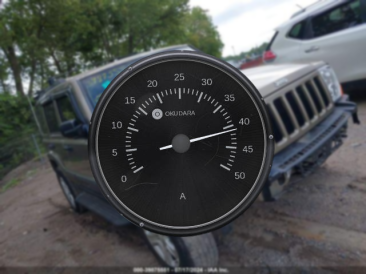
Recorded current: A 41
